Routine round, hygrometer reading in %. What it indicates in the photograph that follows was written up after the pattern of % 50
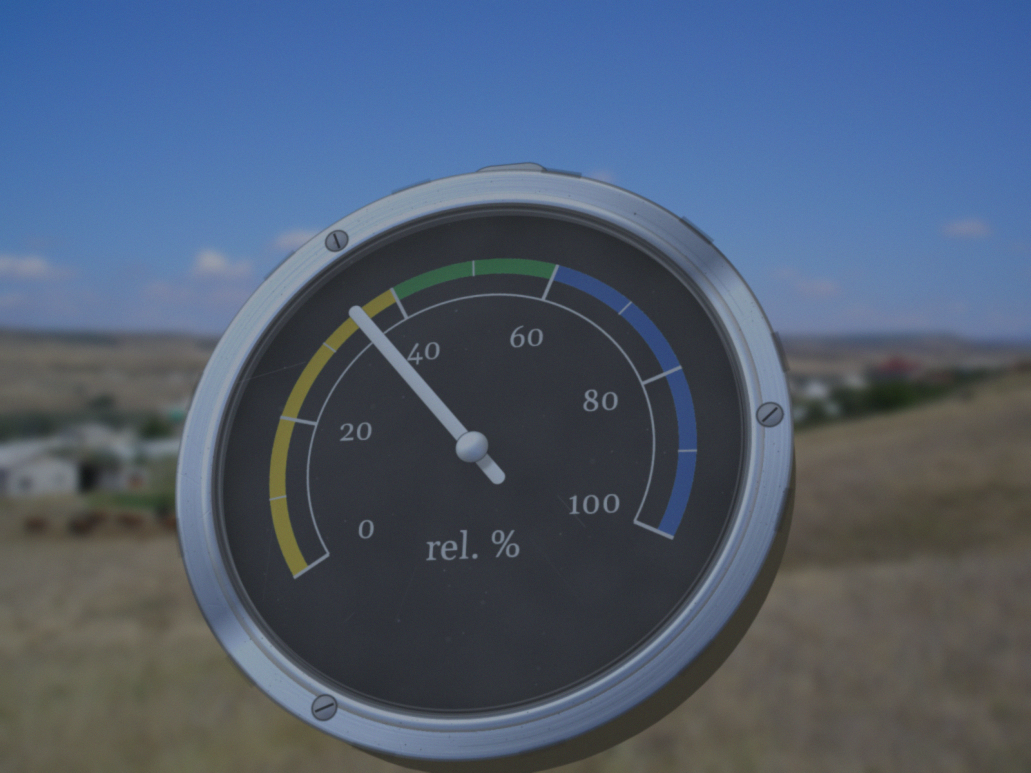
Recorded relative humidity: % 35
